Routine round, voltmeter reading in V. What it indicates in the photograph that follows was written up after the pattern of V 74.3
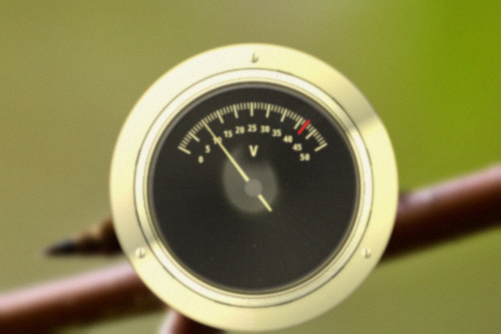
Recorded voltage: V 10
